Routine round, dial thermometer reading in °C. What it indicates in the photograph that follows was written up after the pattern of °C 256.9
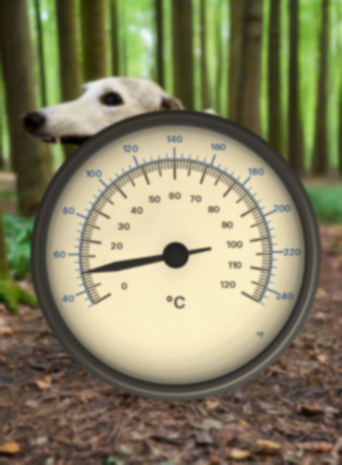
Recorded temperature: °C 10
